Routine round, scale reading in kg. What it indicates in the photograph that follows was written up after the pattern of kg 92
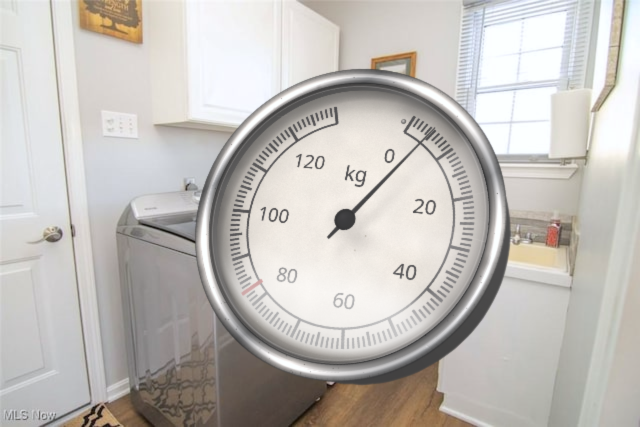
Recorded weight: kg 5
